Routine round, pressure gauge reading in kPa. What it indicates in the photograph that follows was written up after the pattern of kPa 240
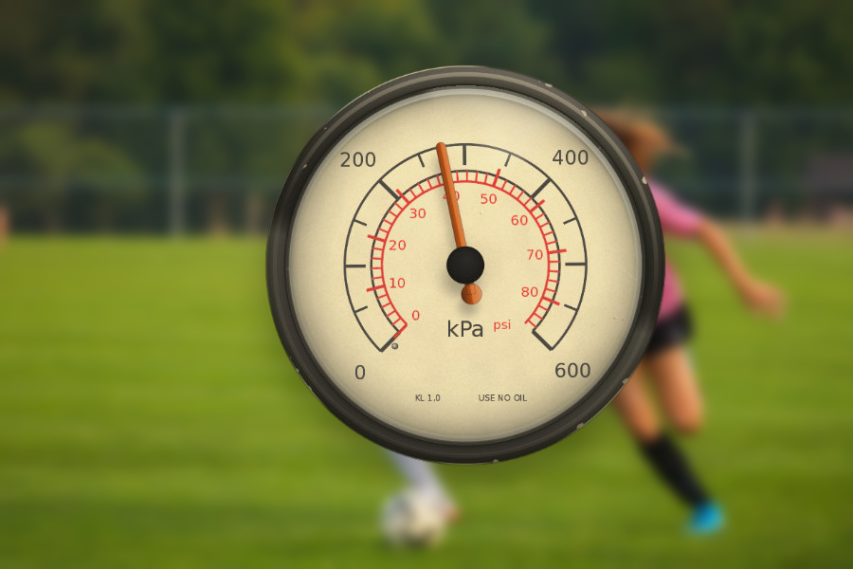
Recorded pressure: kPa 275
